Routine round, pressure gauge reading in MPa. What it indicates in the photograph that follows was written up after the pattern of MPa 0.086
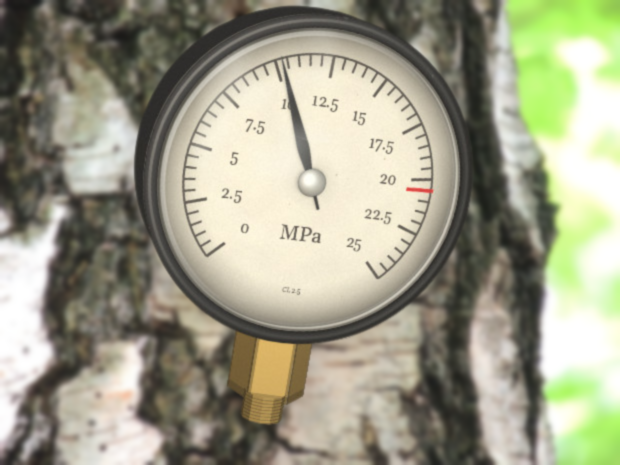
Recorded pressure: MPa 10.25
